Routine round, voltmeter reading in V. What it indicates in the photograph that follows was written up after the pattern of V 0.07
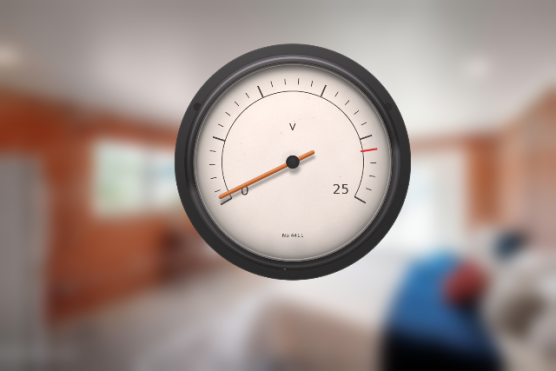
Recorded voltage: V 0.5
